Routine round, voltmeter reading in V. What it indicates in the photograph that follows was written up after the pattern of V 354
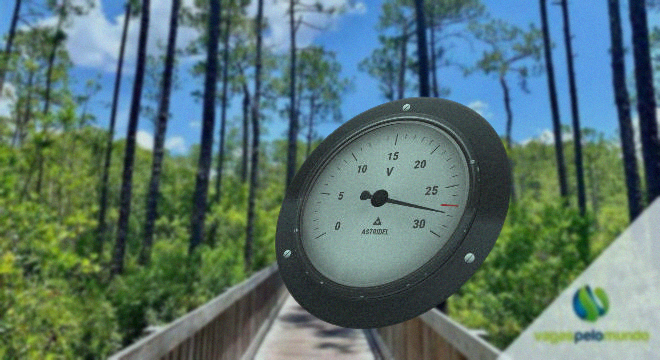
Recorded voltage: V 28
